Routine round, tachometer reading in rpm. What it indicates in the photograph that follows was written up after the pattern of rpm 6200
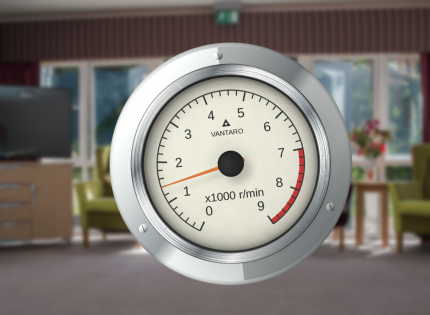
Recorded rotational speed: rpm 1400
